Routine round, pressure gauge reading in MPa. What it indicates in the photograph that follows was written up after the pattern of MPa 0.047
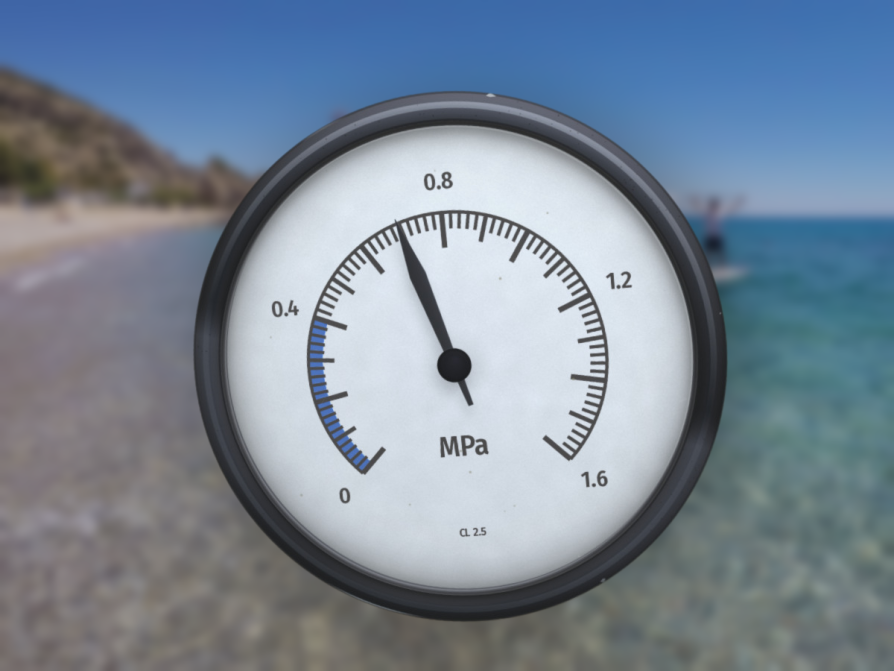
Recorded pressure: MPa 0.7
